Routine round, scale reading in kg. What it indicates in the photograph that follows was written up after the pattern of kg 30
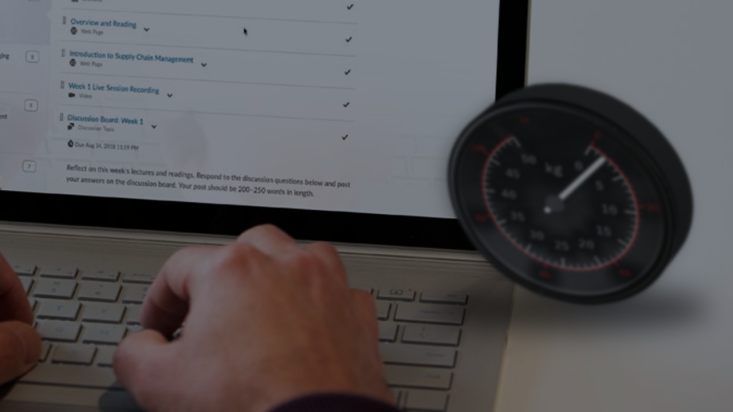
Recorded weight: kg 2
